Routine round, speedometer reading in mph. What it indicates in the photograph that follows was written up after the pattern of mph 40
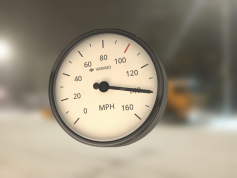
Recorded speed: mph 140
